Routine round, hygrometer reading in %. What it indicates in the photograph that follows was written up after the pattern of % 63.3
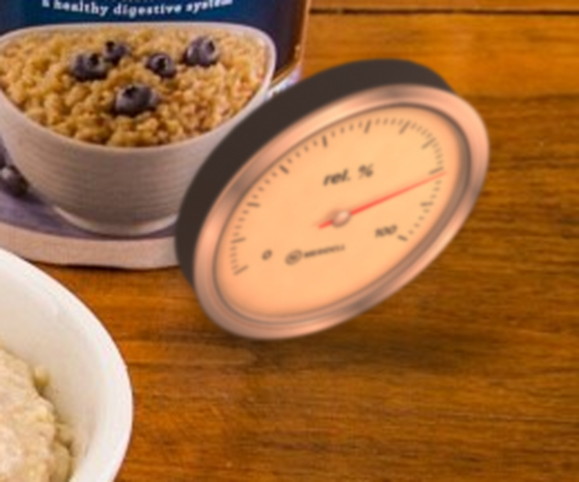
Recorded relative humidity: % 80
